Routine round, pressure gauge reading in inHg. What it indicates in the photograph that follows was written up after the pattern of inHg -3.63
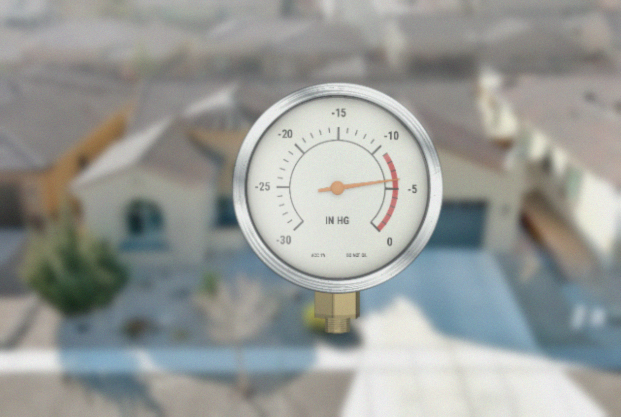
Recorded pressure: inHg -6
